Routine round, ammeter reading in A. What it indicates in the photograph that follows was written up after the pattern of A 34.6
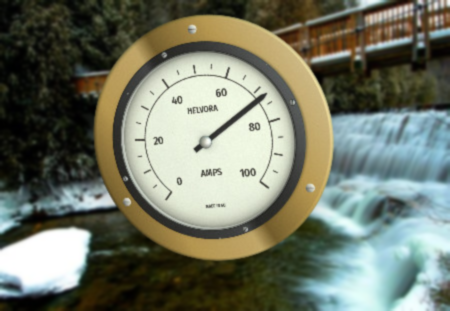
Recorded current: A 72.5
